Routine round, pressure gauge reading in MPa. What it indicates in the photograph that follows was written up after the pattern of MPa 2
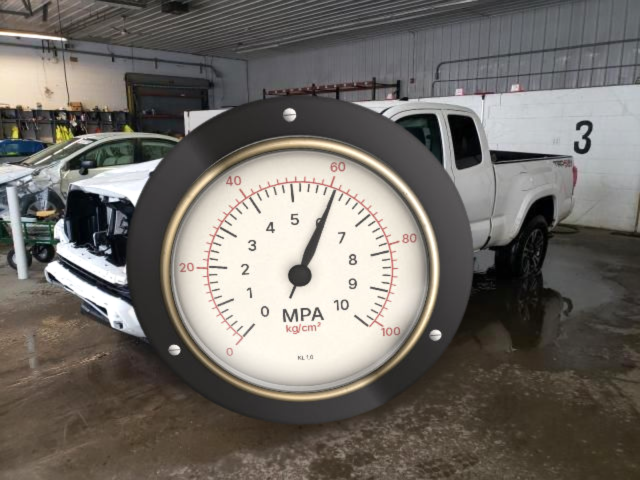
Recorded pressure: MPa 6
